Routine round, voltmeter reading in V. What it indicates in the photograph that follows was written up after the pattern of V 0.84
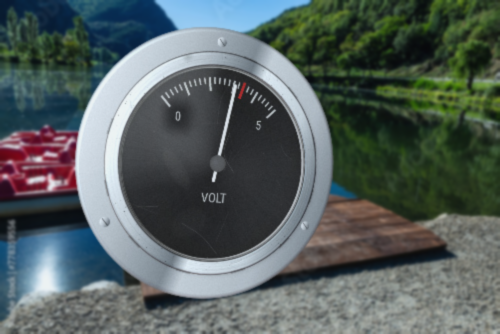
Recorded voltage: V 3
